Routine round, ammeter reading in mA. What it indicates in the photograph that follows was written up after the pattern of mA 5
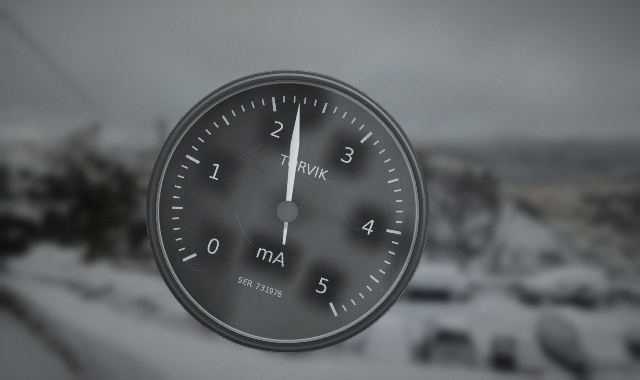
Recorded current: mA 2.25
